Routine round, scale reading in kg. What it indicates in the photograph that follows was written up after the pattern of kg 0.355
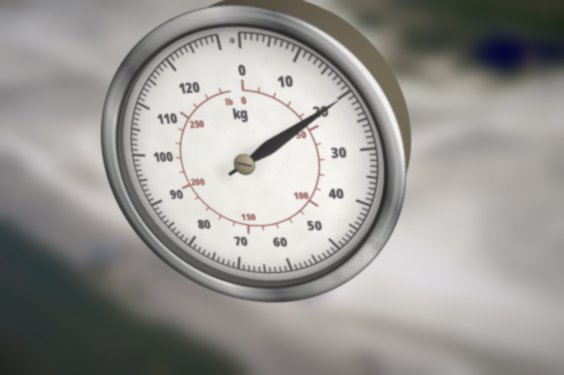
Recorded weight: kg 20
